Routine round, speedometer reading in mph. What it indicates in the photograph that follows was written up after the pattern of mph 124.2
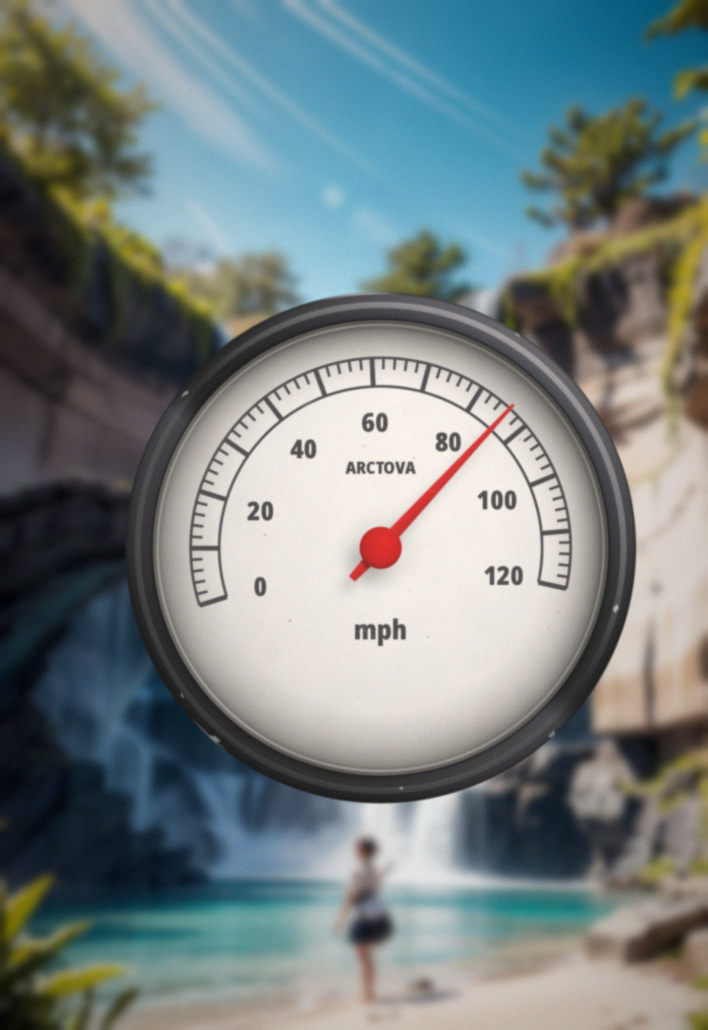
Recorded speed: mph 86
